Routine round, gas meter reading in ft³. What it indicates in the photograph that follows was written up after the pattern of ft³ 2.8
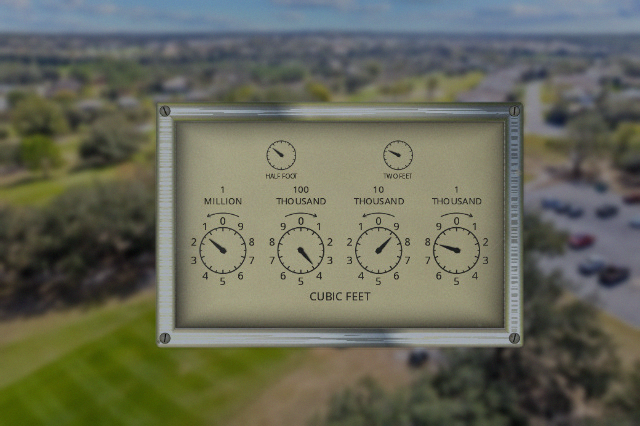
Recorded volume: ft³ 138800
